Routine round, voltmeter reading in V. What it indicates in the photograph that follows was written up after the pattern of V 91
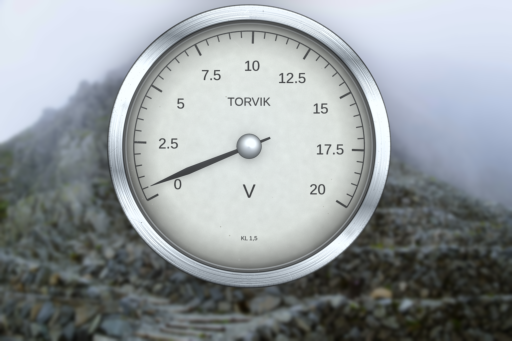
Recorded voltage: V 0.5
